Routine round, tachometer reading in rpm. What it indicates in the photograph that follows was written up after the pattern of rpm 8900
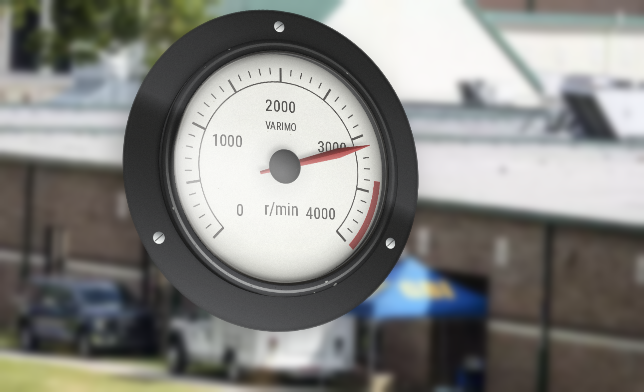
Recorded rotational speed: rpm 3100
